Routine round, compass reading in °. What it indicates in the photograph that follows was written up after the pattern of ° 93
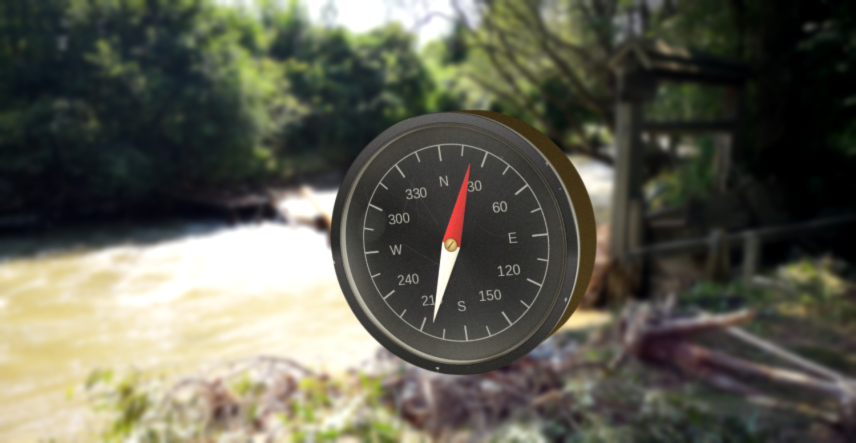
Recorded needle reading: ° 22.5
